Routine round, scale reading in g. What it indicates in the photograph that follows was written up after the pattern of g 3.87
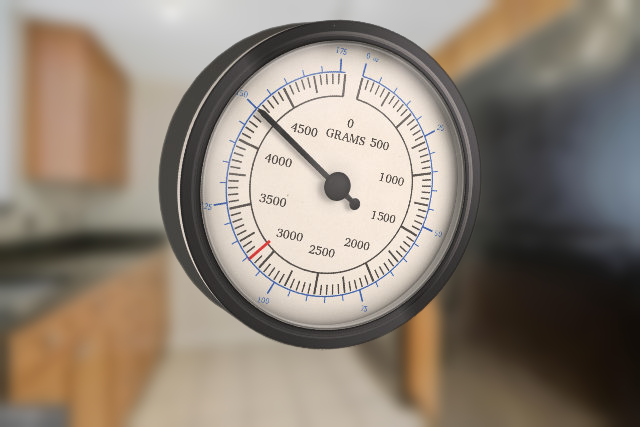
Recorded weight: g 4250
